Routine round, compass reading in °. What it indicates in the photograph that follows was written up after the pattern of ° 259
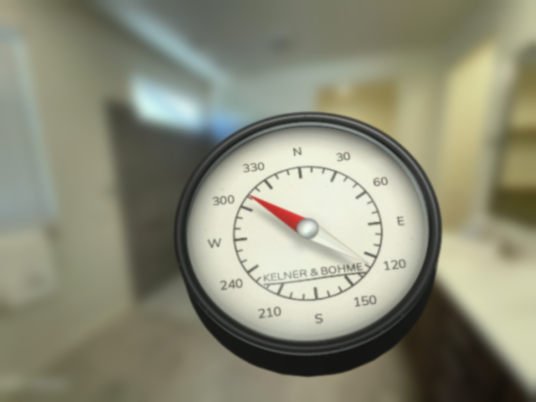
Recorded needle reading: ° 310
